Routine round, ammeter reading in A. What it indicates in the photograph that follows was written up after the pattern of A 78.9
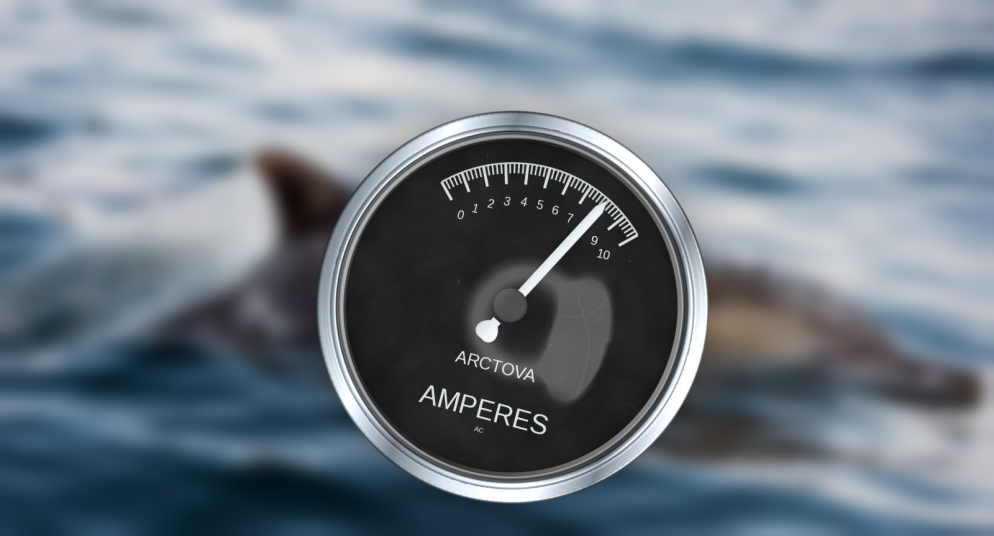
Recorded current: A 8
